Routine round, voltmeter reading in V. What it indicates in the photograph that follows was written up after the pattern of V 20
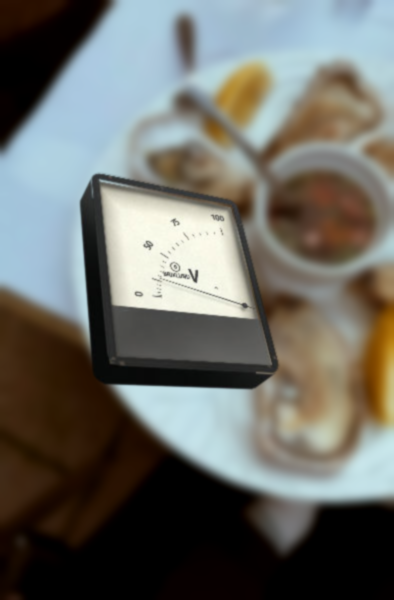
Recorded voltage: V 25
